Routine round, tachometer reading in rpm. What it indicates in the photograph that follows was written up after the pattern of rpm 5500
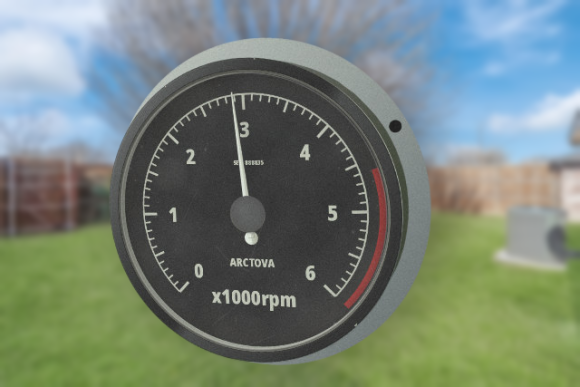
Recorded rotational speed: rpm 2900
